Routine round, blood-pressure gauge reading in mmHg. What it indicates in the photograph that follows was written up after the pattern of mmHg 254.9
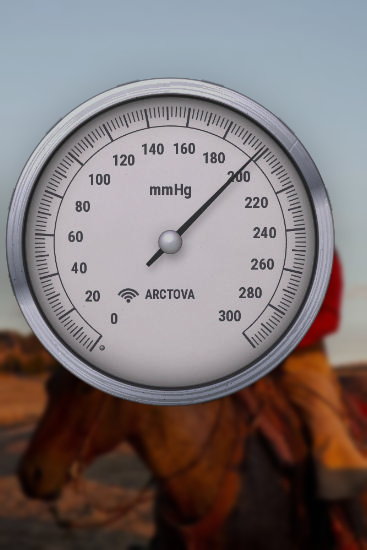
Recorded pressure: mmHg 198
